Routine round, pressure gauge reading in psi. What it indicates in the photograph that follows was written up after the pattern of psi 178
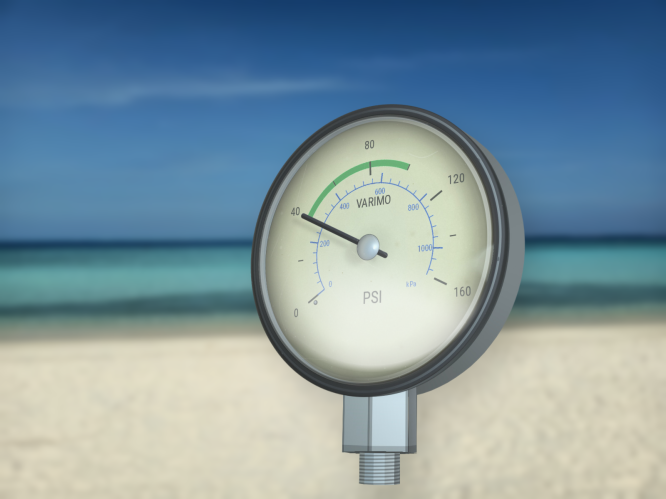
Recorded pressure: psi 40
